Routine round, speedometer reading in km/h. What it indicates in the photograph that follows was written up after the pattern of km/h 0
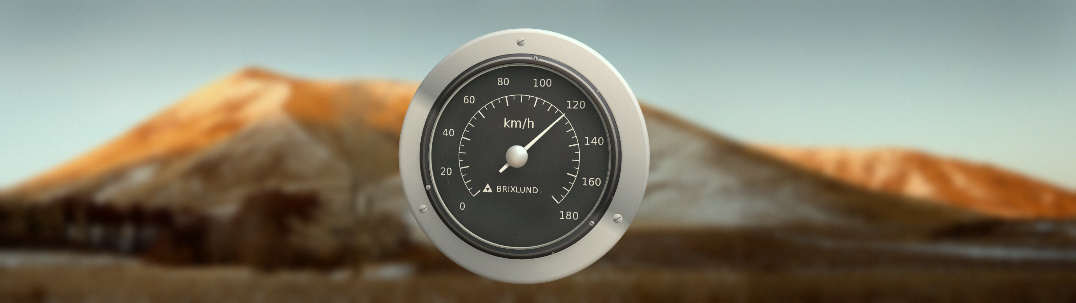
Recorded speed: km/h 120
